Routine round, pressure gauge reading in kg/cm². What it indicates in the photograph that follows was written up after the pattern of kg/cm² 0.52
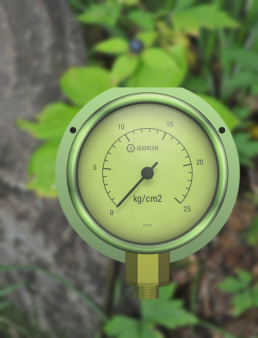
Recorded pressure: kg/cm² 0
